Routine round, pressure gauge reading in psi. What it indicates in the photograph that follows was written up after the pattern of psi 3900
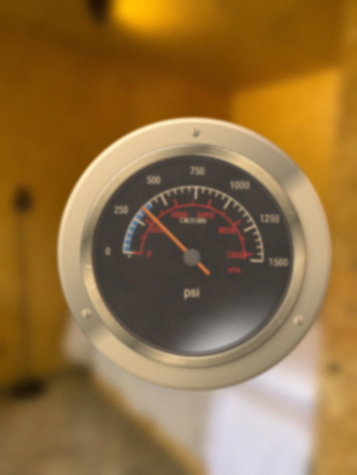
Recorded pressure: psi 350
